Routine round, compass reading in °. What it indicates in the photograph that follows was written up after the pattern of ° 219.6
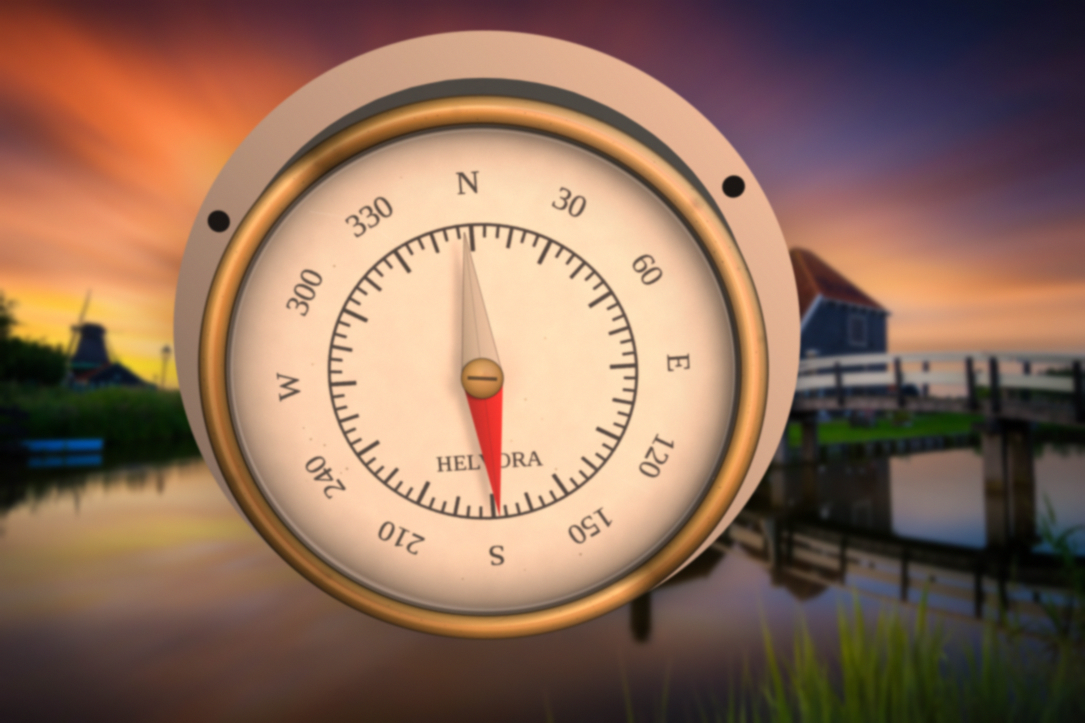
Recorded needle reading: ° 177.5
